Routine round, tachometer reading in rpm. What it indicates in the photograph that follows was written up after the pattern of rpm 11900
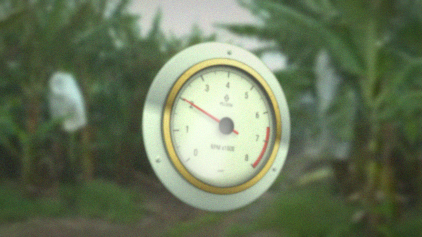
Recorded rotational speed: rpm 2000
